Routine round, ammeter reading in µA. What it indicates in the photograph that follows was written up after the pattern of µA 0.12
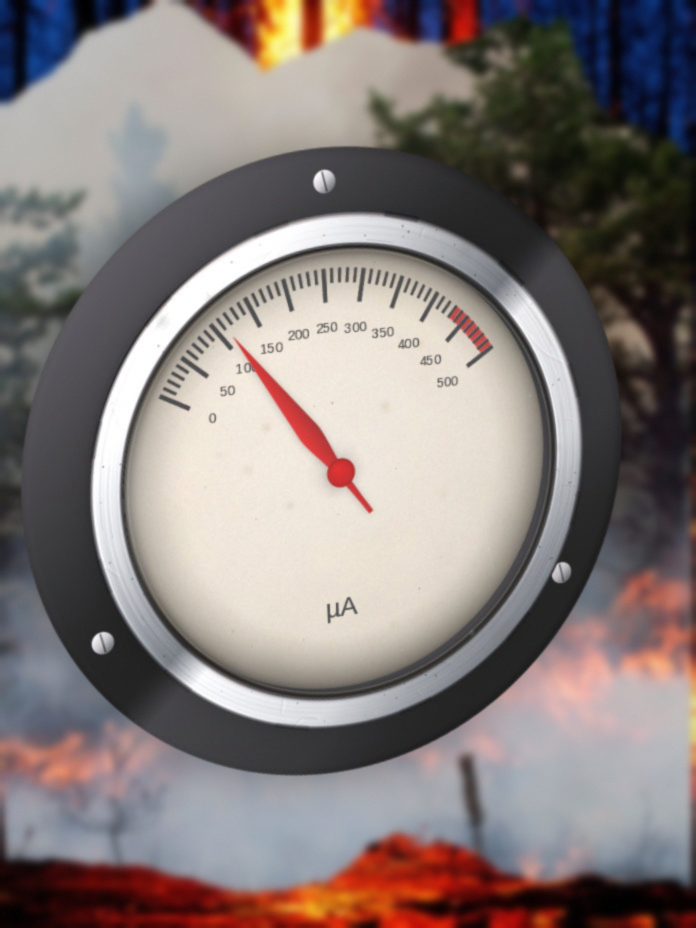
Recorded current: µA 110
